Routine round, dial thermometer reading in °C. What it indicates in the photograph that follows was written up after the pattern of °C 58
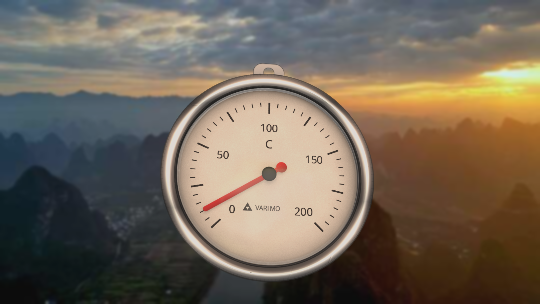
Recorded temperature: °C 10
